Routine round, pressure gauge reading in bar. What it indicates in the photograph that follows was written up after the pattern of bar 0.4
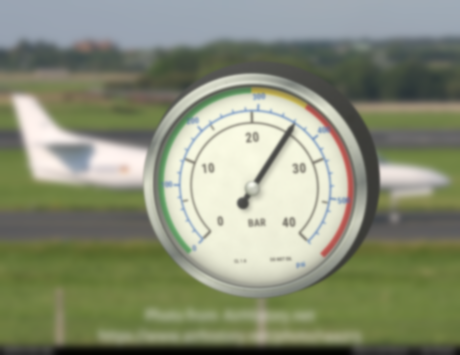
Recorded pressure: bar 25
